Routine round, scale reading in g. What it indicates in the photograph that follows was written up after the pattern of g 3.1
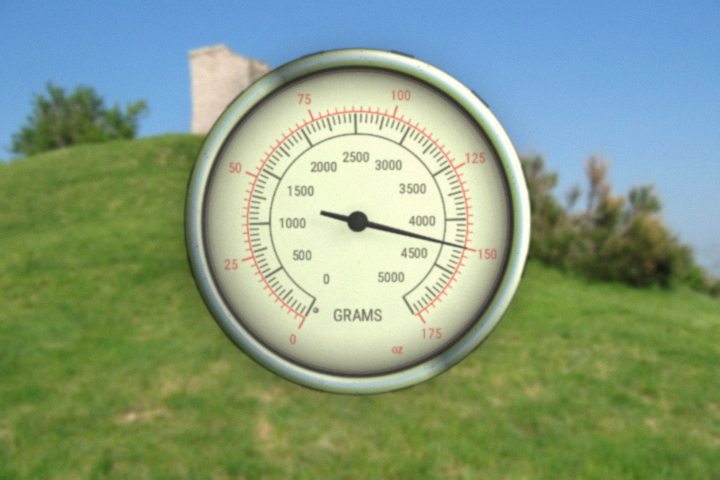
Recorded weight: g 4250
